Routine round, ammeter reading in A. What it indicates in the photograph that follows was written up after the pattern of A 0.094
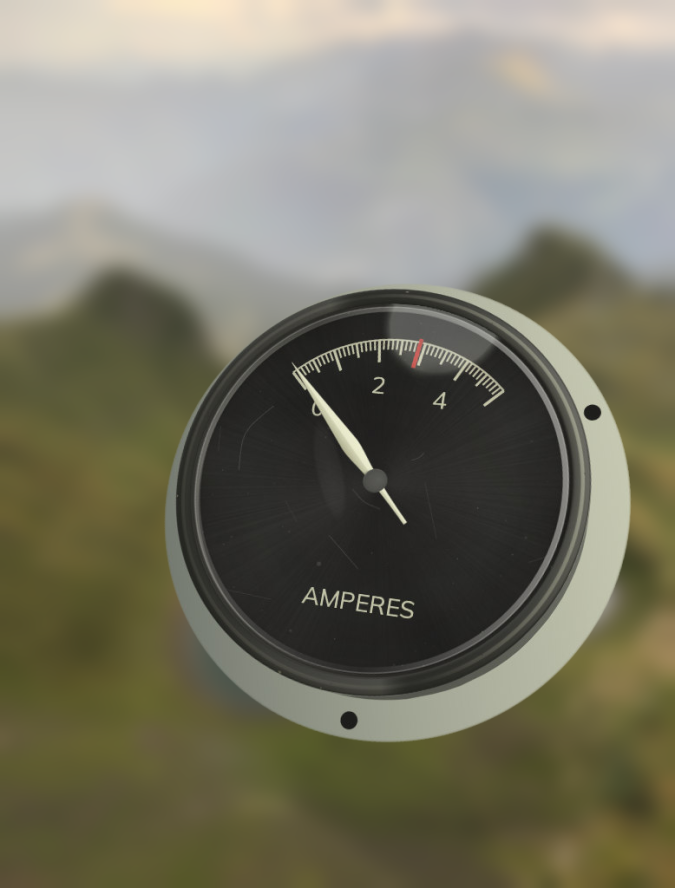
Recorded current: A 0.1
